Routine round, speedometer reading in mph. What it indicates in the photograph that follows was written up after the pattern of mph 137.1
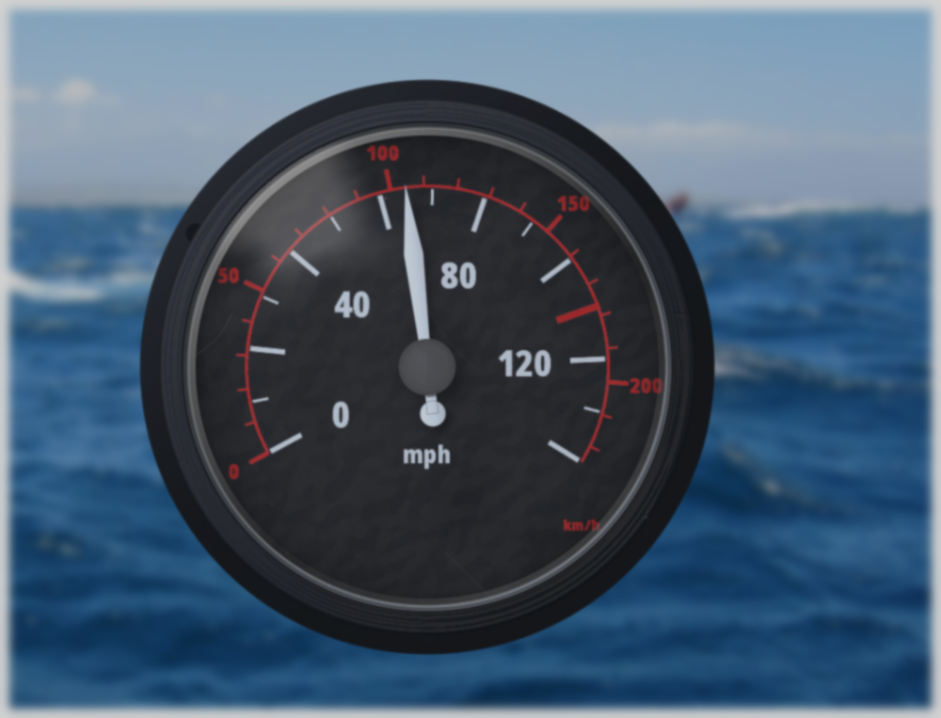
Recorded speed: mph 65
